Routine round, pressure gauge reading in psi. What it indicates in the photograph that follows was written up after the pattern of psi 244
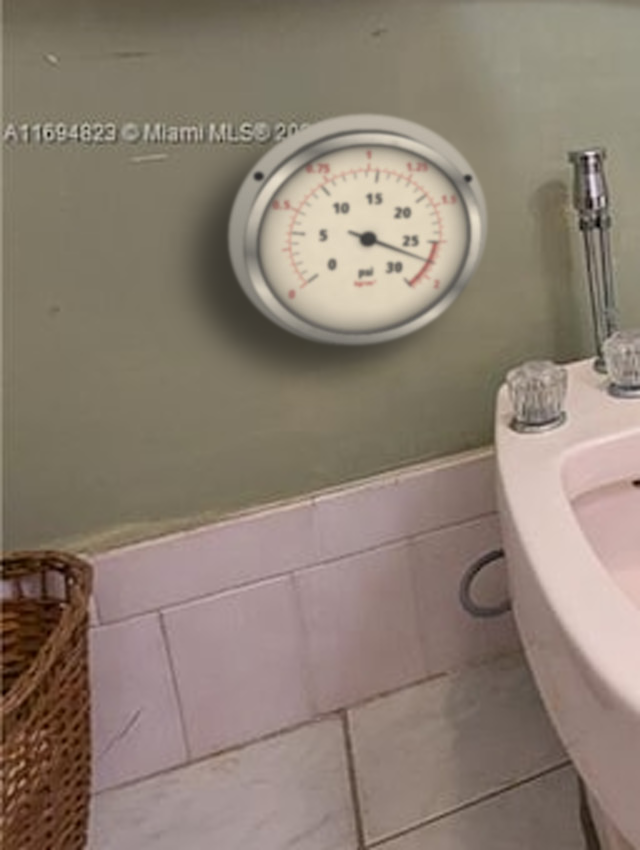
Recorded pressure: psi 27
